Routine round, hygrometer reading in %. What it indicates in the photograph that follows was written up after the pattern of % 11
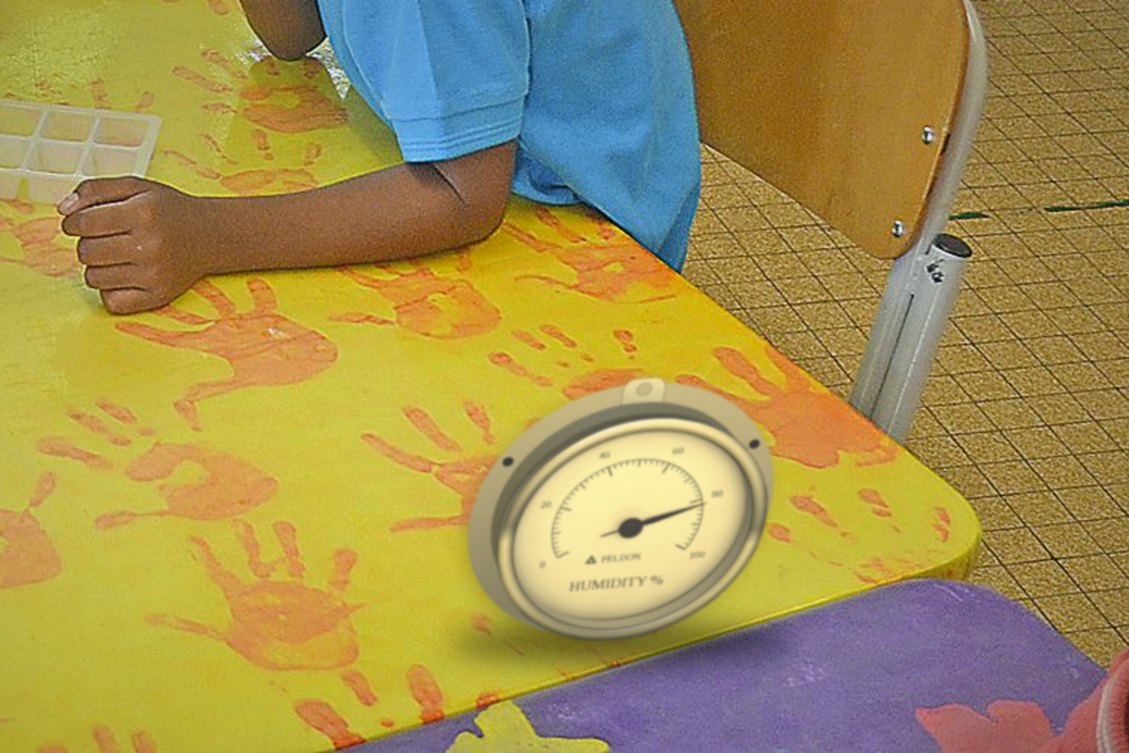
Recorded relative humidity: % 80
